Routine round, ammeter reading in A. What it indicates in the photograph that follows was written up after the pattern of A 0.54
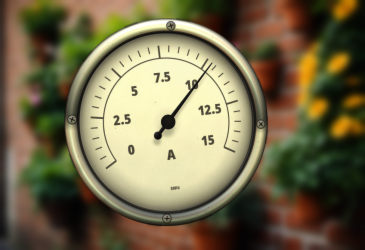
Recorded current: A 10.25
